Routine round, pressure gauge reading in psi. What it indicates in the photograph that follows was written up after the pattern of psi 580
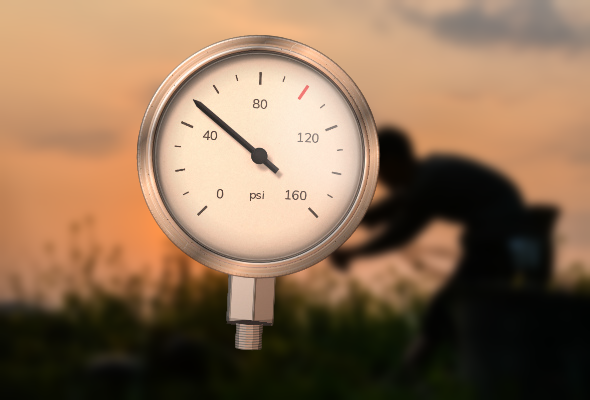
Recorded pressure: psi 50
